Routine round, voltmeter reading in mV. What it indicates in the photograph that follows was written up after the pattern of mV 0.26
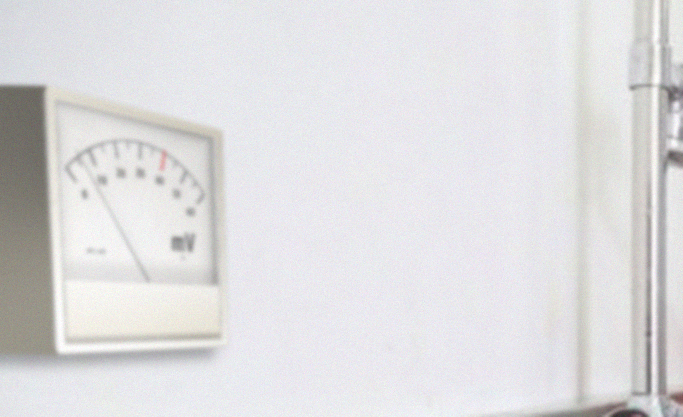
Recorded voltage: mV 5
